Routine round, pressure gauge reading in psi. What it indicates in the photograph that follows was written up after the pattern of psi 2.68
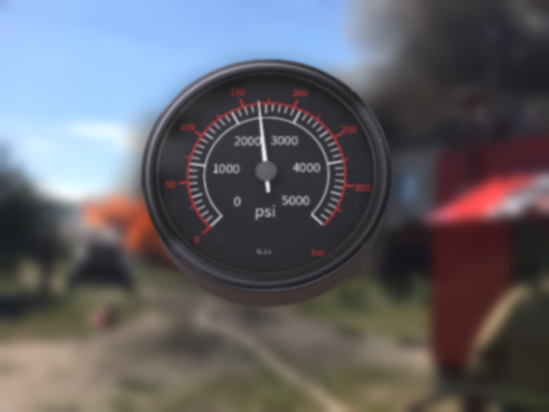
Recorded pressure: psi 2400
